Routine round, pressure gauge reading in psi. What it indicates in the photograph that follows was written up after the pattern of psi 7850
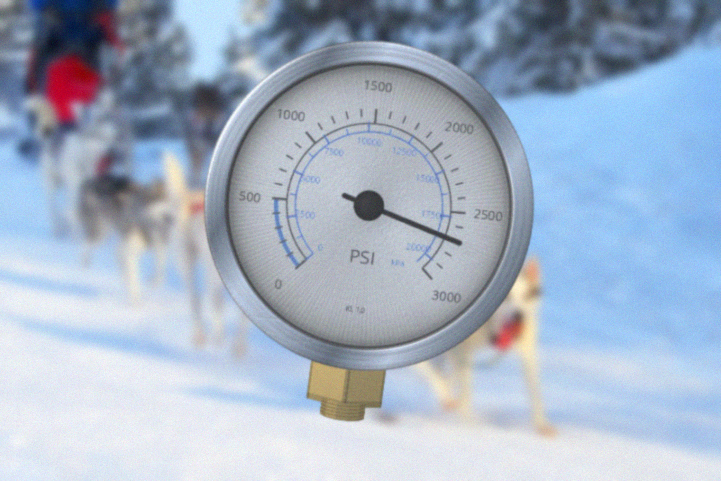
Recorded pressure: psi 2700
